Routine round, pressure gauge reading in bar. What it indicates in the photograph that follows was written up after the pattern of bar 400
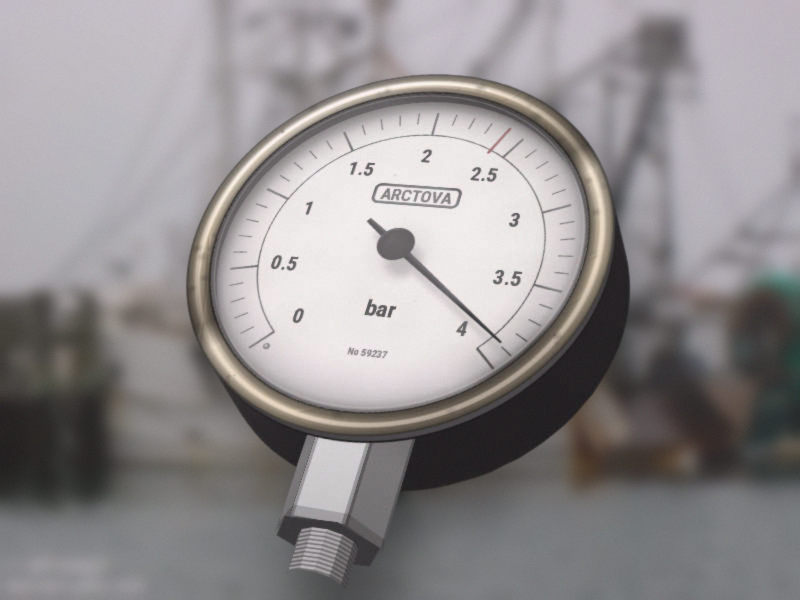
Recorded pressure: bar 3.9
